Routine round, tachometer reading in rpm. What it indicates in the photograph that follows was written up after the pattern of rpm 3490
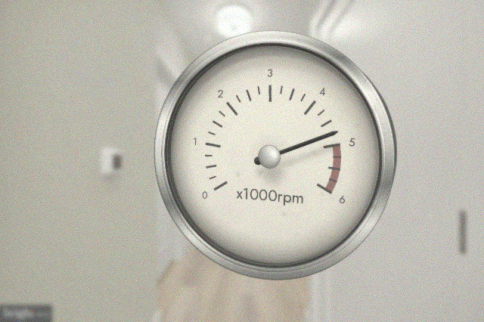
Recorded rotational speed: rpm 4750
